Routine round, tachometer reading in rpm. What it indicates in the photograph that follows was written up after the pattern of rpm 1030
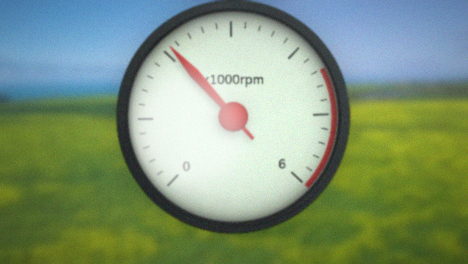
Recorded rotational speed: rpm 2100
